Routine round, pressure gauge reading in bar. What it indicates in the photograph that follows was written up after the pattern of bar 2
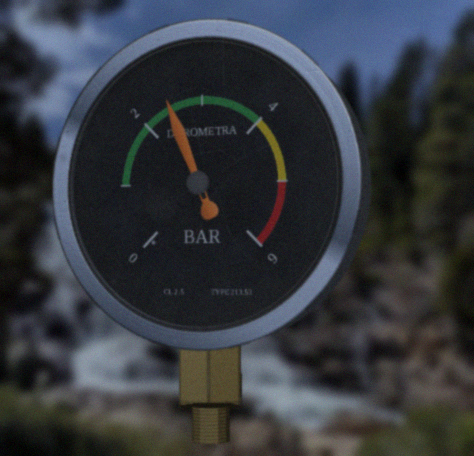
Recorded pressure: bar 2.5
